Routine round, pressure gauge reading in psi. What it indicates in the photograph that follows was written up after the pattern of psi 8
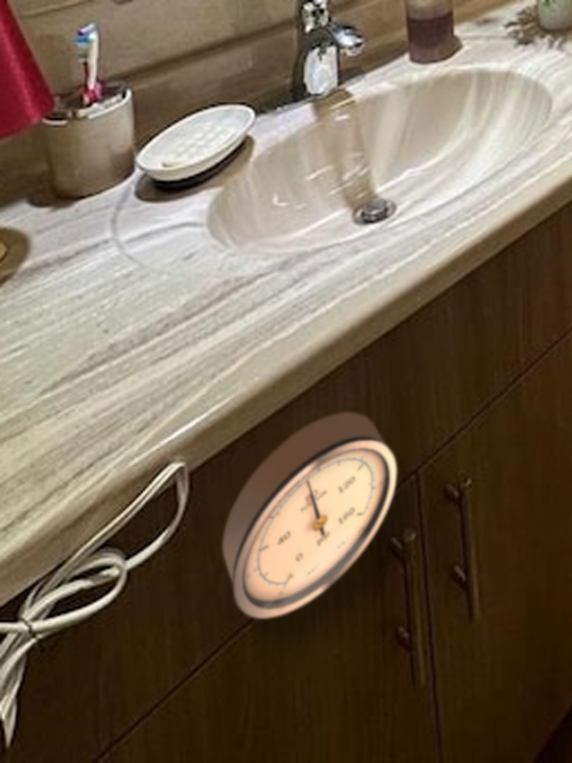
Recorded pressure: psi 80
